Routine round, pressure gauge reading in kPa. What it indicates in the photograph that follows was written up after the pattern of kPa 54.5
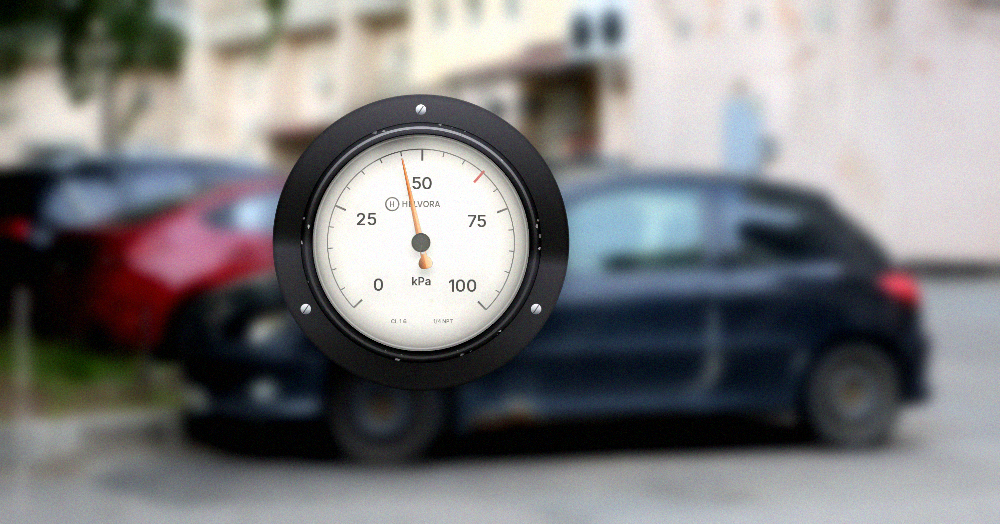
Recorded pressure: kPa 45
